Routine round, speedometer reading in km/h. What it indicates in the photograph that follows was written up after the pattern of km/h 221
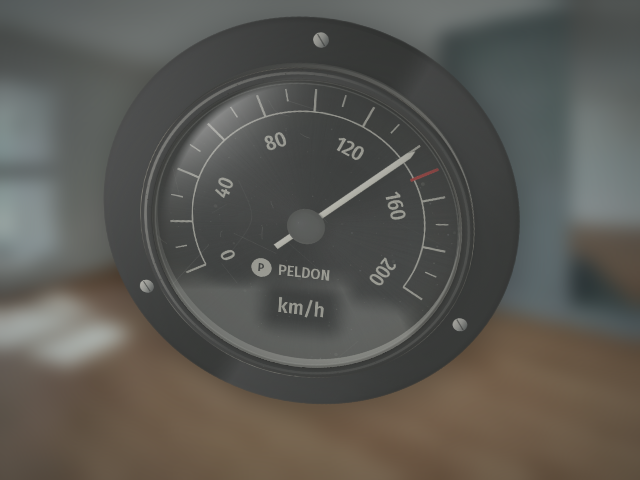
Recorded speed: km/h 140
